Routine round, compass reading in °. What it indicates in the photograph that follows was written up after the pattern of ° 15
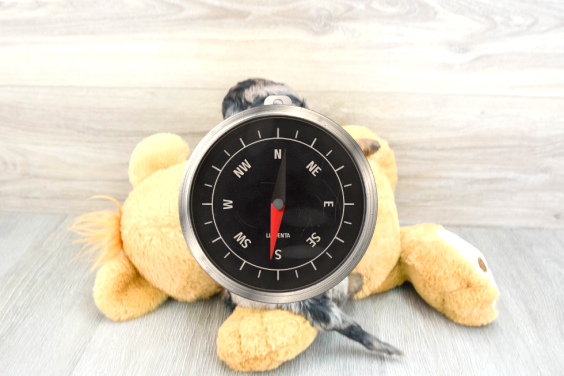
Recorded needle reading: ° 187.5
